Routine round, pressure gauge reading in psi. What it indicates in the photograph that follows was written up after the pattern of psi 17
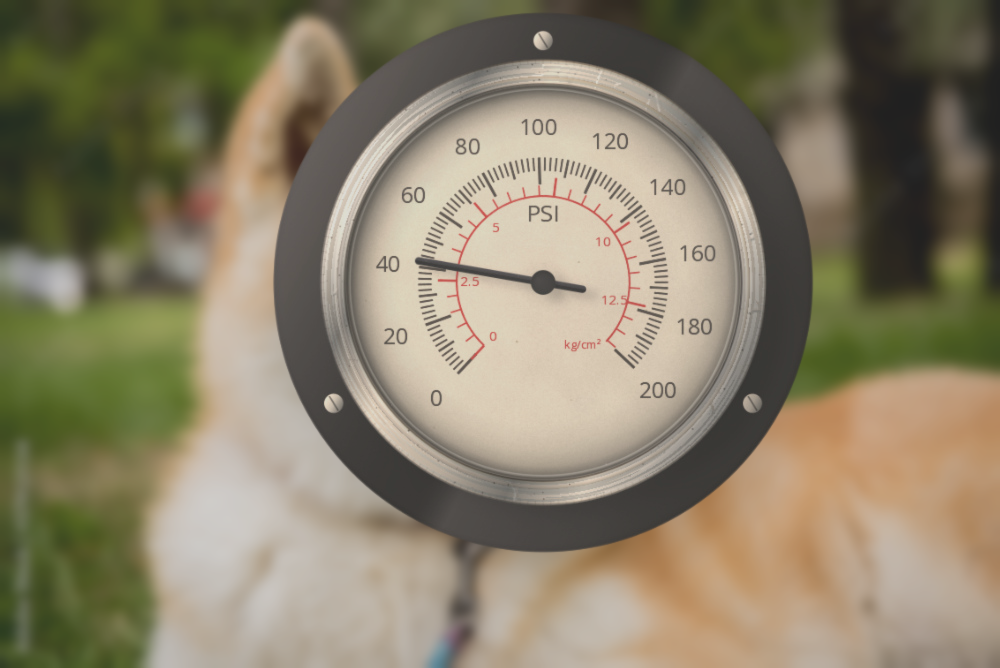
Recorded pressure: psi 42
